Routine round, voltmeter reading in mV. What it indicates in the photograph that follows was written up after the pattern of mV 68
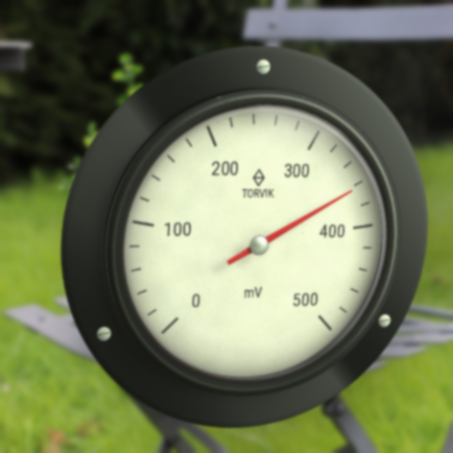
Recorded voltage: mV 360
